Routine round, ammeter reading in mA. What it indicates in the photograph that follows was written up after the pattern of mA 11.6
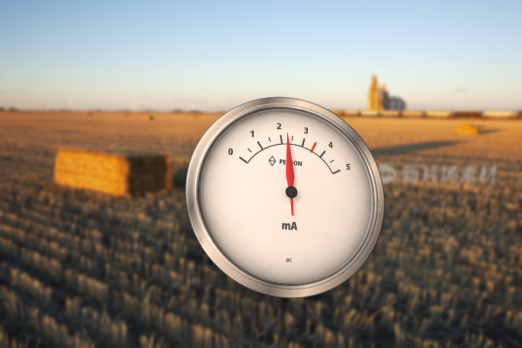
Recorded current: mA 2.25
